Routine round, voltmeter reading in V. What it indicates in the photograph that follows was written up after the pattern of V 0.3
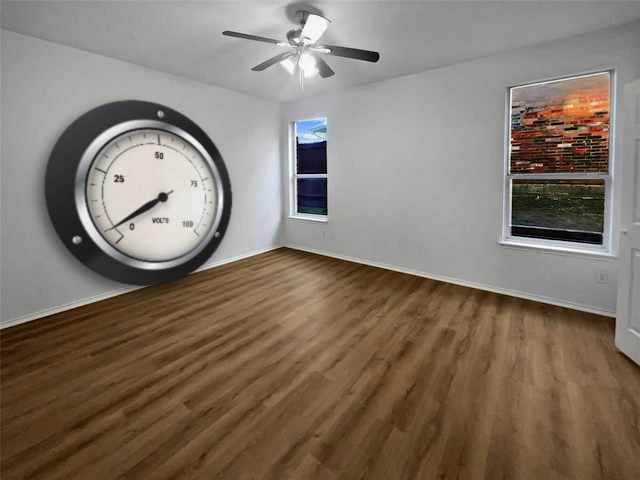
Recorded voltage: V 5
